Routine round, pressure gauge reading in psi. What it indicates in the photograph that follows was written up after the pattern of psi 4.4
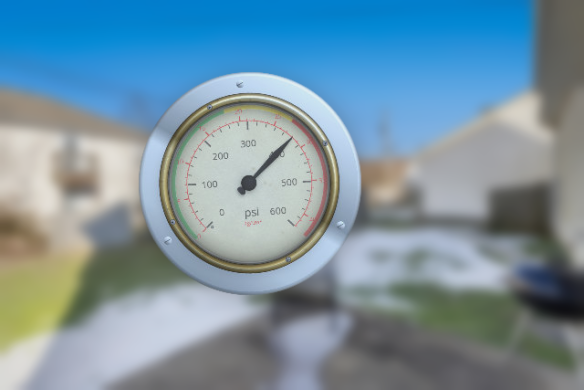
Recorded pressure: psi 400
